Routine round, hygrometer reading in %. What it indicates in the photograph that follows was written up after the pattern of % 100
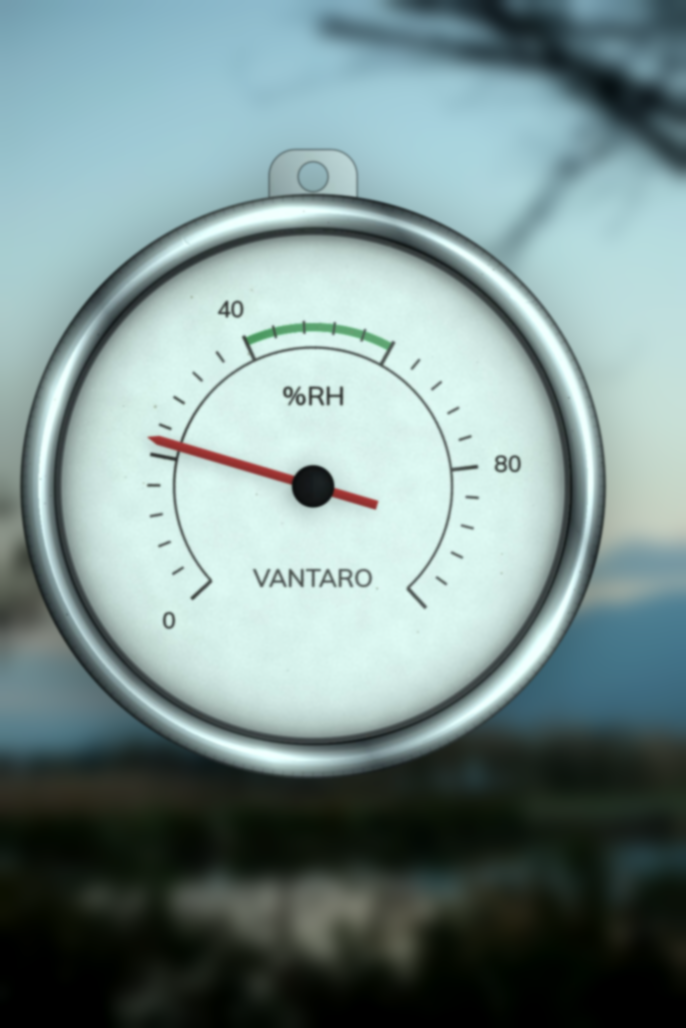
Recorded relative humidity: % 22
